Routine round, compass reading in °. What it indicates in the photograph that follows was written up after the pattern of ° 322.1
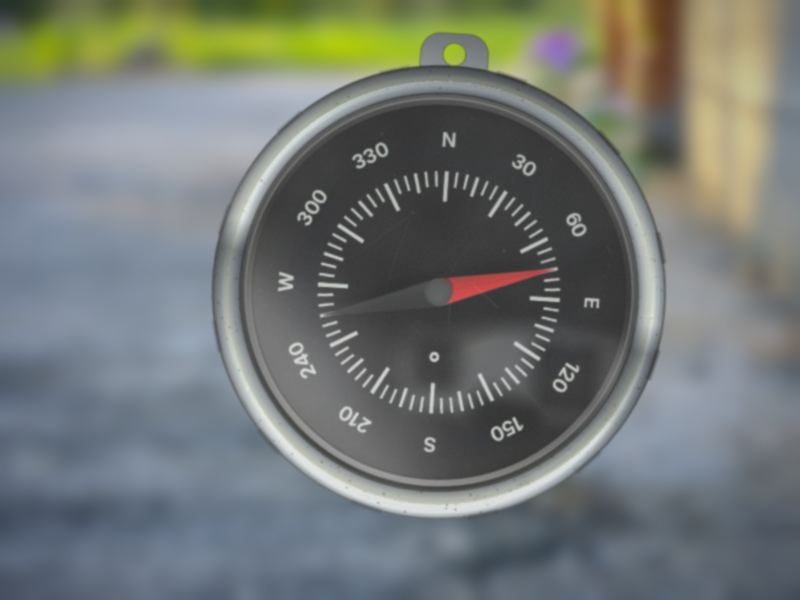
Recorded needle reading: ° 75
